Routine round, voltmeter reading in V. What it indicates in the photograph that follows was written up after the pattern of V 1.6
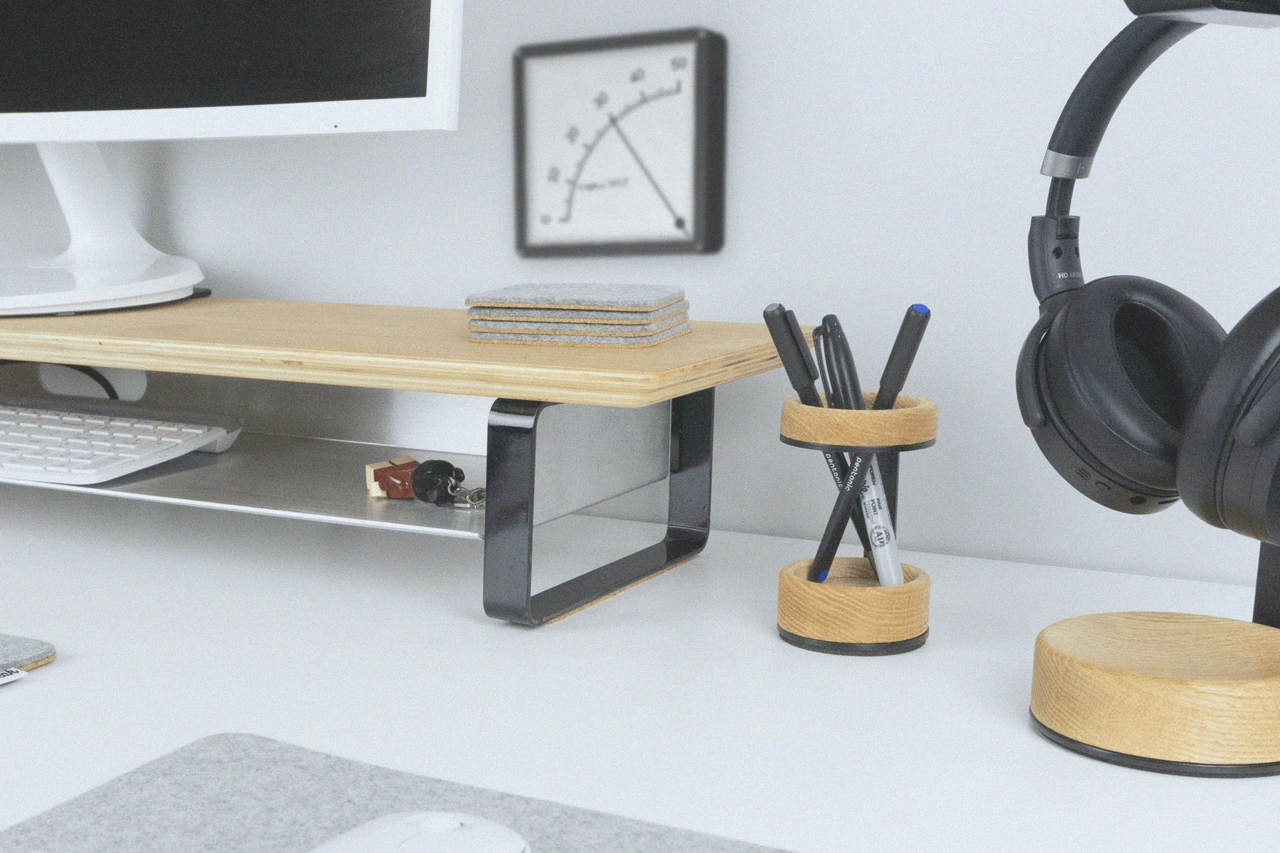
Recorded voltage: V 30
